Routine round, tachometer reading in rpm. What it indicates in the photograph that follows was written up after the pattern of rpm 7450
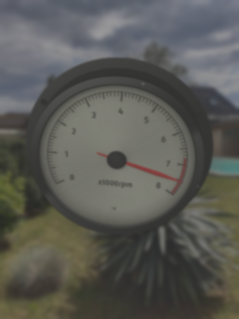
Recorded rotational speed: rpm 7500
